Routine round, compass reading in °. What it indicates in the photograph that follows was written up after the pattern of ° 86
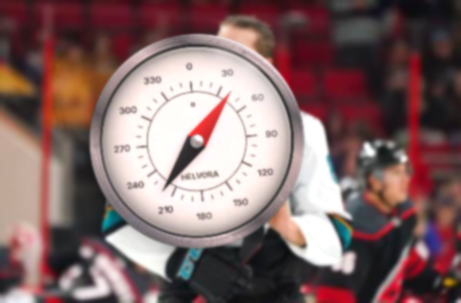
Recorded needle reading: ° 40
